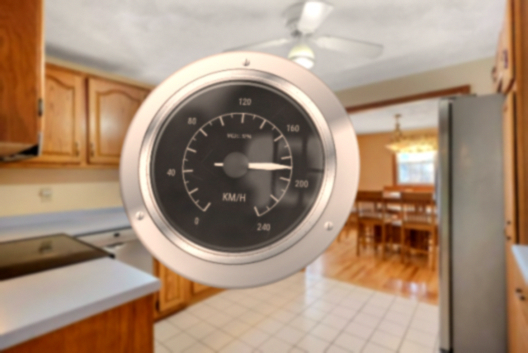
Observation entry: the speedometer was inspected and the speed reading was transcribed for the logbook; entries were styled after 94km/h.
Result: 190km/h
